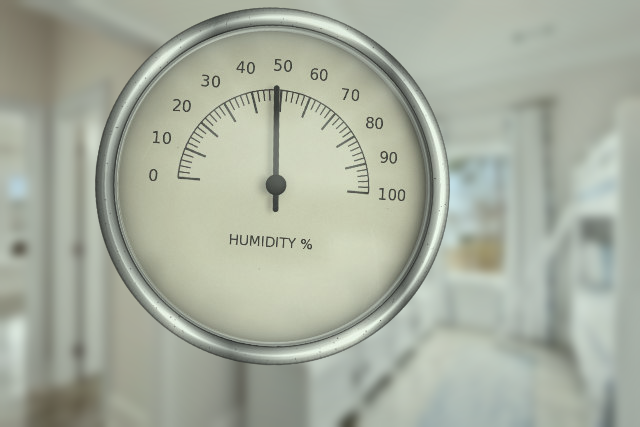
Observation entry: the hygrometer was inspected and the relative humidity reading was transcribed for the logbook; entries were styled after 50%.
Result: 48%
